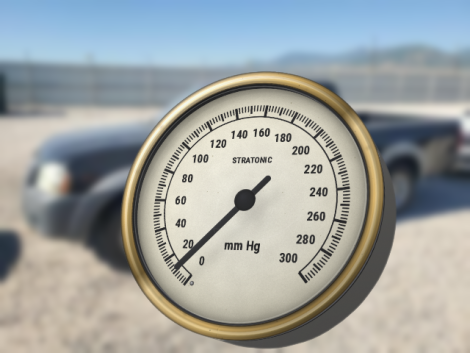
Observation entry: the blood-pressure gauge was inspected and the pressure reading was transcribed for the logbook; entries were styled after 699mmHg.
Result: 10mmHg
